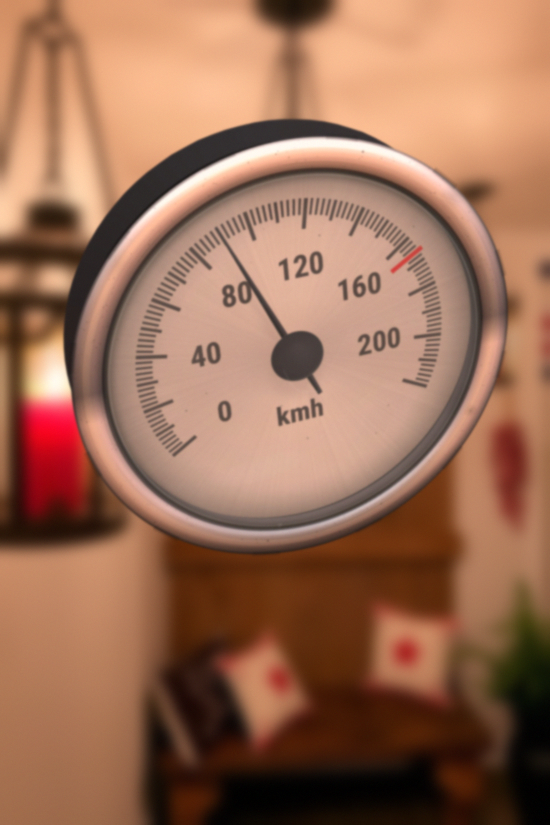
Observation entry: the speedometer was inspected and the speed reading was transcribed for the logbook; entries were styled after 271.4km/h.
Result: 90km/h
